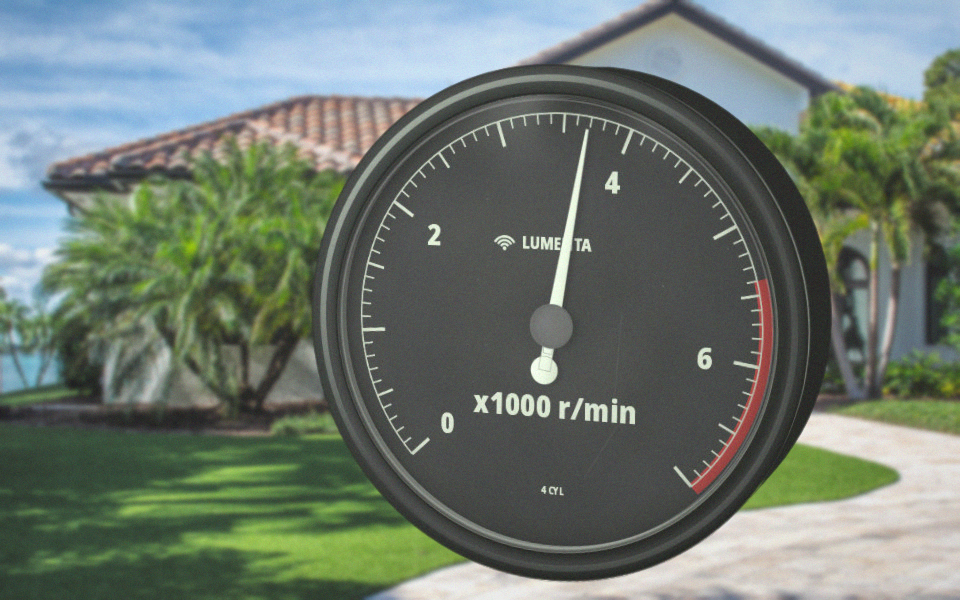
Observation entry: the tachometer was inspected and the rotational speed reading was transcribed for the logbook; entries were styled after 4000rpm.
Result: 3700rpm
